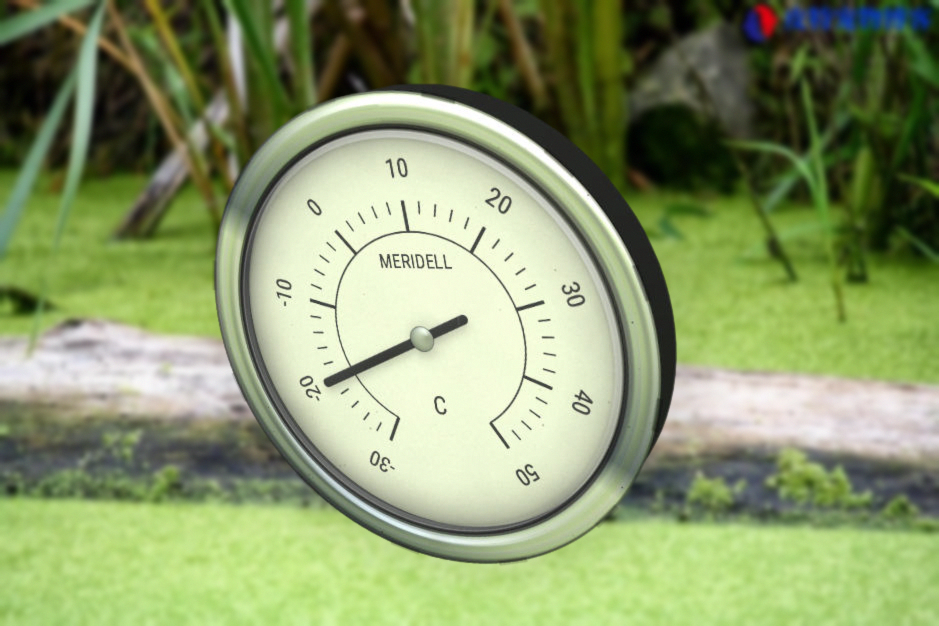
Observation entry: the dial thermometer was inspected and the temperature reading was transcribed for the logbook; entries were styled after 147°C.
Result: -20°C
